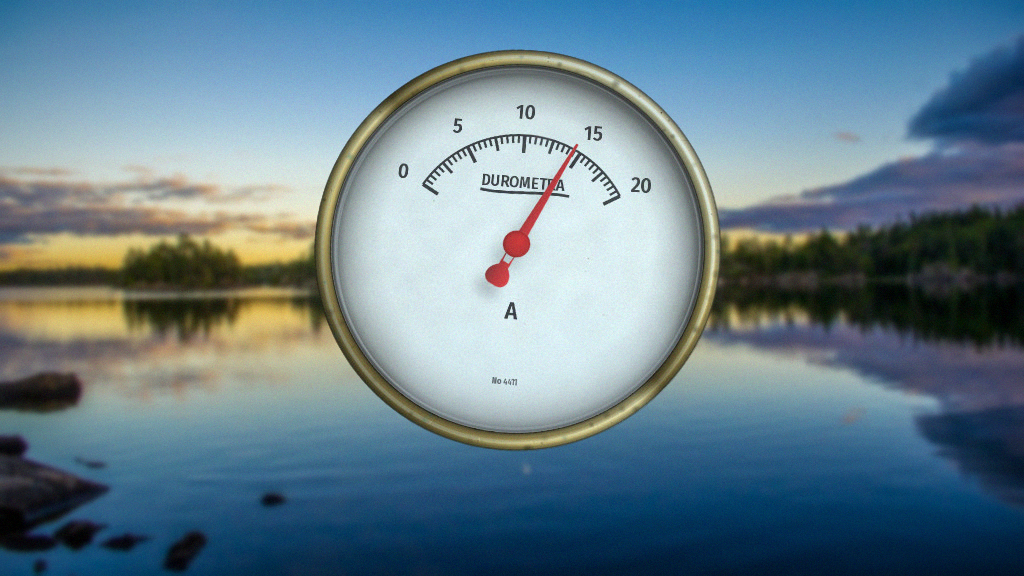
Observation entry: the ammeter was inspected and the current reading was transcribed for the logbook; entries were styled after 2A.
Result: 14.5A
